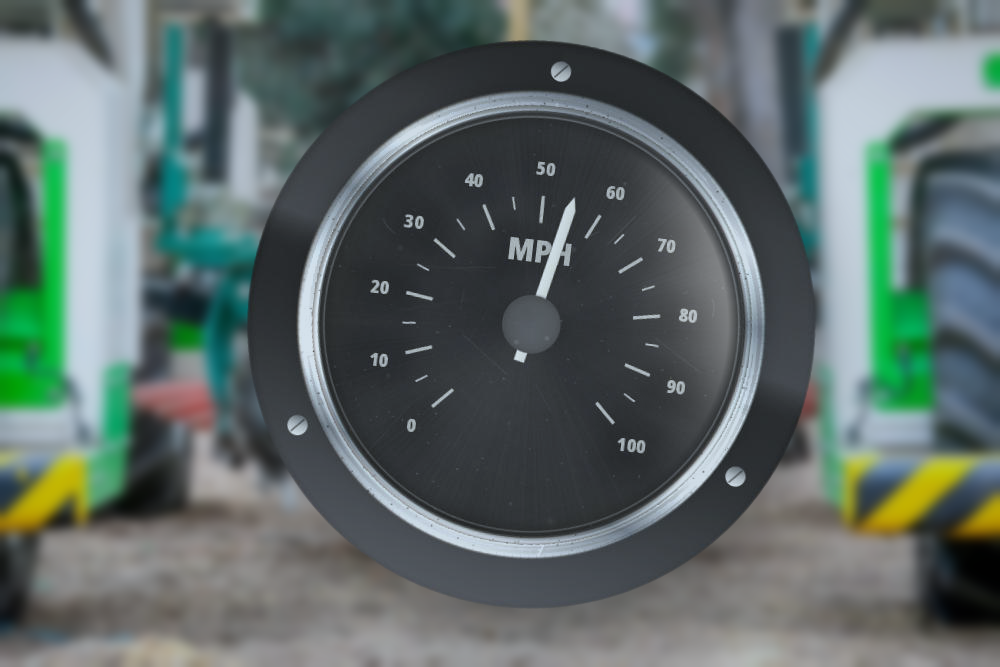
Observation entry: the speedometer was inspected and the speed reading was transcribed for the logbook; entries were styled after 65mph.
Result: 55mph
